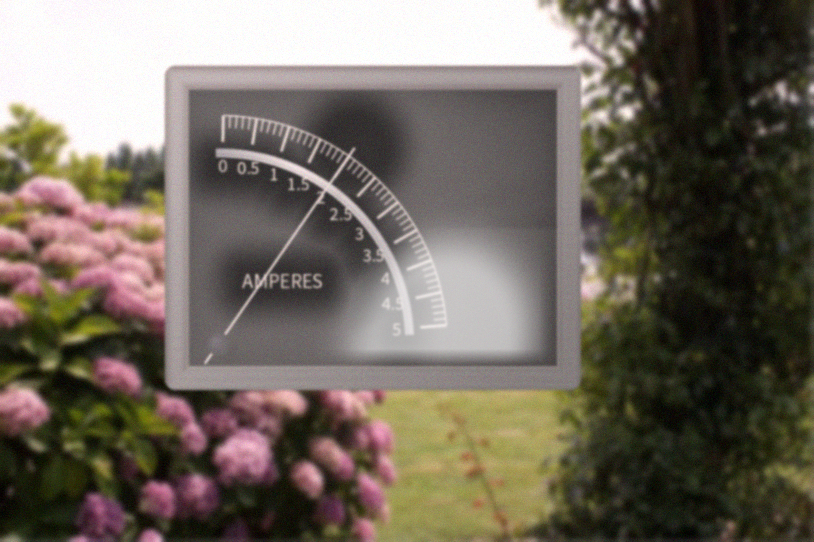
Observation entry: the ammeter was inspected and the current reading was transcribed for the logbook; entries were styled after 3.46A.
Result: 2A
